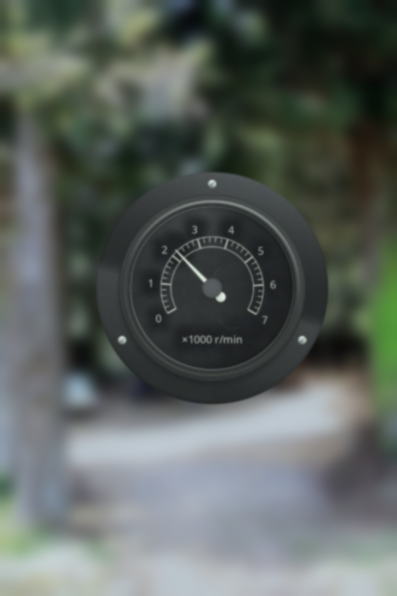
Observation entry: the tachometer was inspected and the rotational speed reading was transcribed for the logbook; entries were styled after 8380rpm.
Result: 2200rpm
